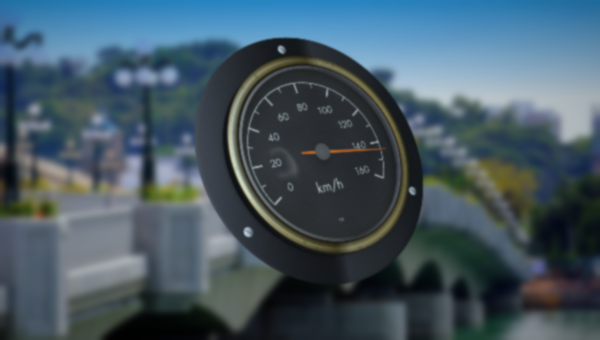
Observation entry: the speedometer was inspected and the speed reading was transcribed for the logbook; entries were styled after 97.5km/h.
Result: 145km/h
